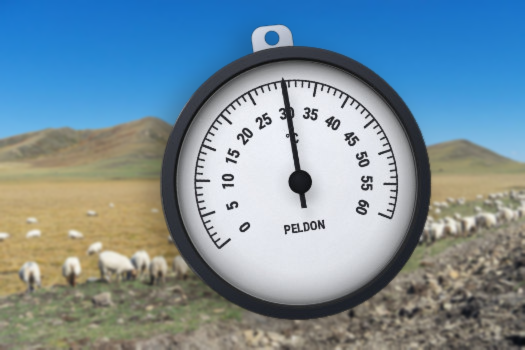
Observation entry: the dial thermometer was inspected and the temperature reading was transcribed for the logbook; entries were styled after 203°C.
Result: 30°C
